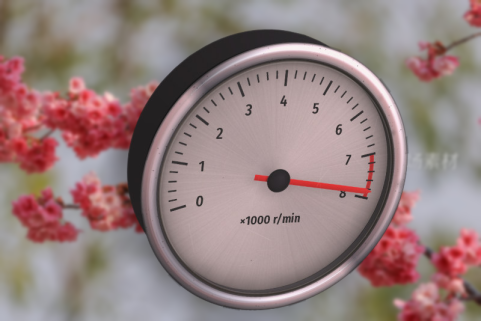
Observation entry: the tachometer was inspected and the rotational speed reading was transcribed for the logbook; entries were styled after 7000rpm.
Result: 7800rpm
